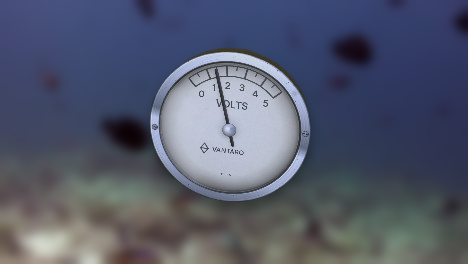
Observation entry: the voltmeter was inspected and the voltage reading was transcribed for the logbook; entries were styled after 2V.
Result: 1.5V
